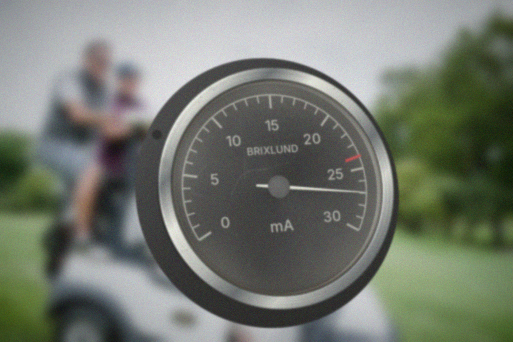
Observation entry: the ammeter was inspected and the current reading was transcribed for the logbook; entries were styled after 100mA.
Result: 27mA
